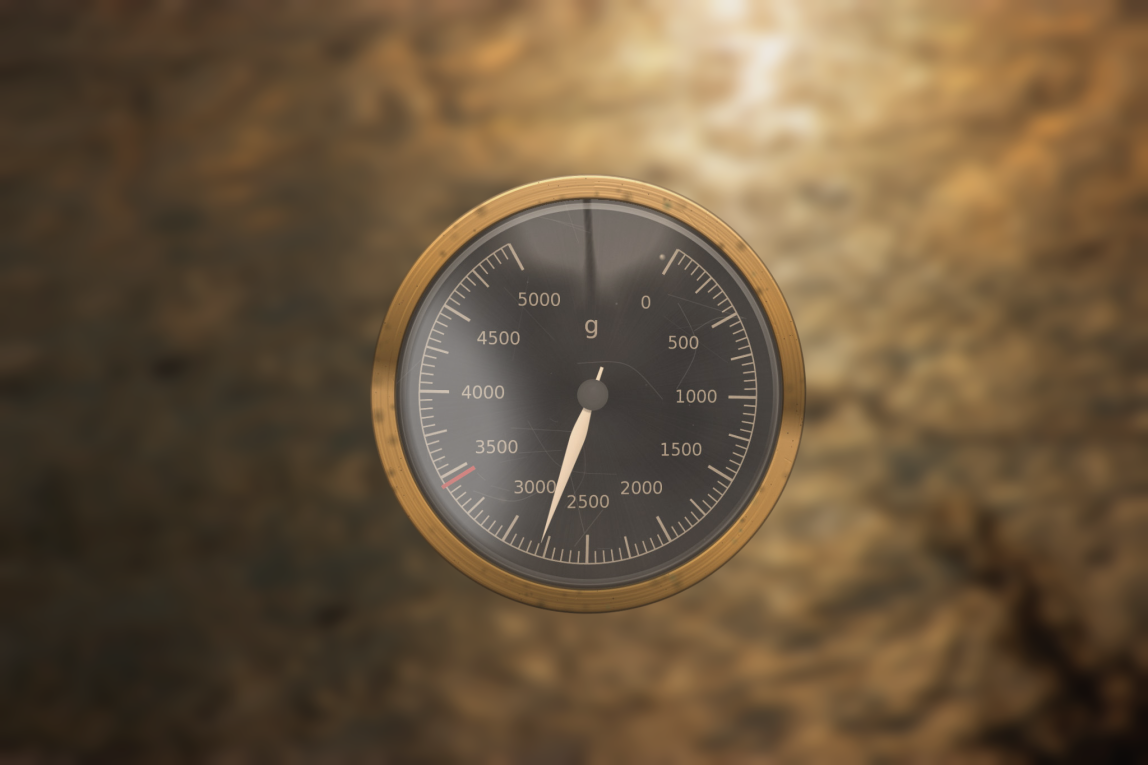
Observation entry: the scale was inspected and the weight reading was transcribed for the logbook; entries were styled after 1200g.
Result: 2800g
